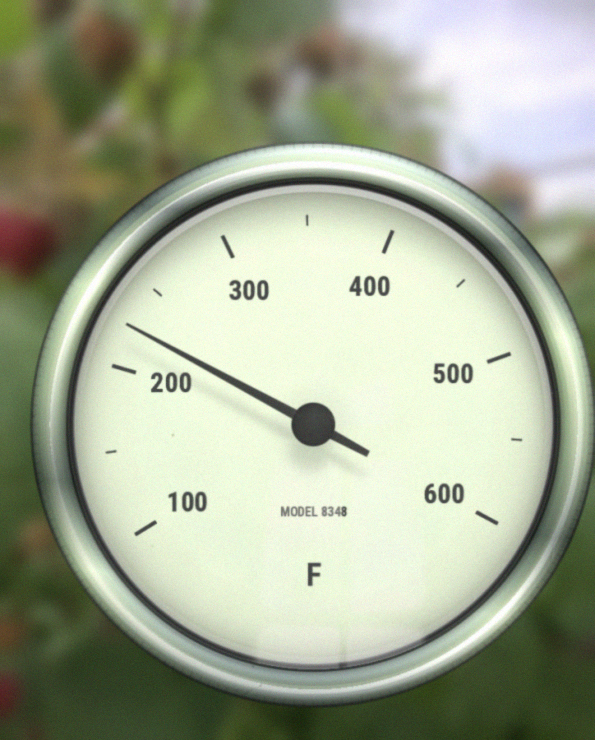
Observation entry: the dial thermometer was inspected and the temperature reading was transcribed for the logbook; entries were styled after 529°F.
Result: 225°F
